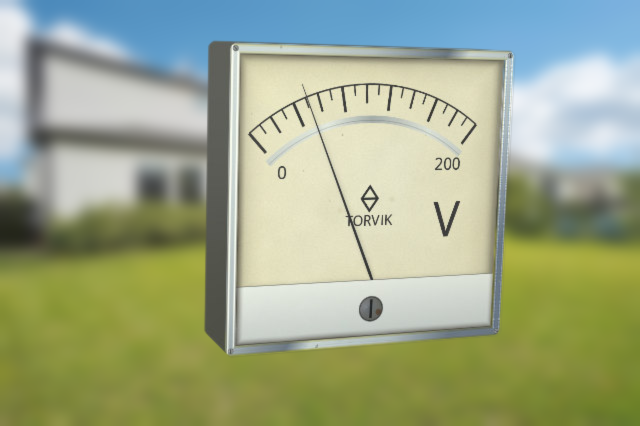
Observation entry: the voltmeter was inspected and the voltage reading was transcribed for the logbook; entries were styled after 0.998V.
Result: 50V
